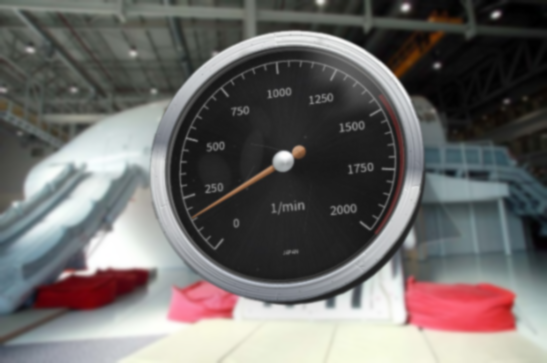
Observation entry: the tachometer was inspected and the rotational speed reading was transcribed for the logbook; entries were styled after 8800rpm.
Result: 150rpm
